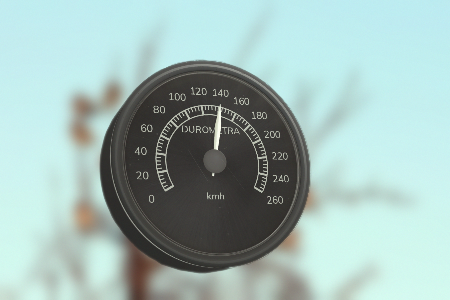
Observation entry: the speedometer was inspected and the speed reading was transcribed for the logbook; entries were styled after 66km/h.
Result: 140km/h
